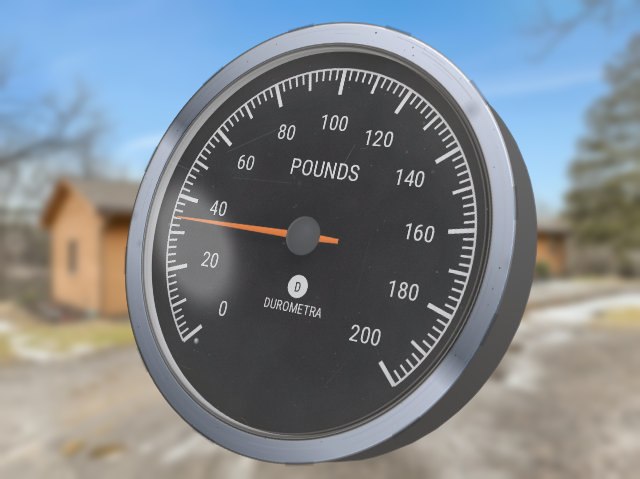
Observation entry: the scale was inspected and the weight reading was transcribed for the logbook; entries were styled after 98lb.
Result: 34lb
